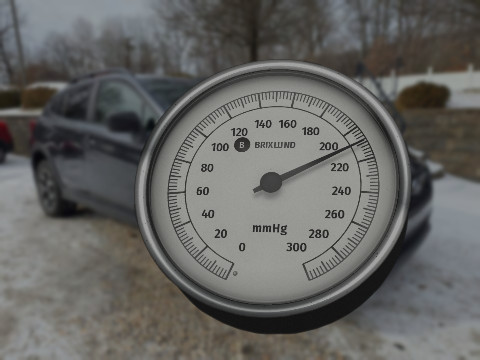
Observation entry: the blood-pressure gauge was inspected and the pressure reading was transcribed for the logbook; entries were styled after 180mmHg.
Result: 210mmHg
